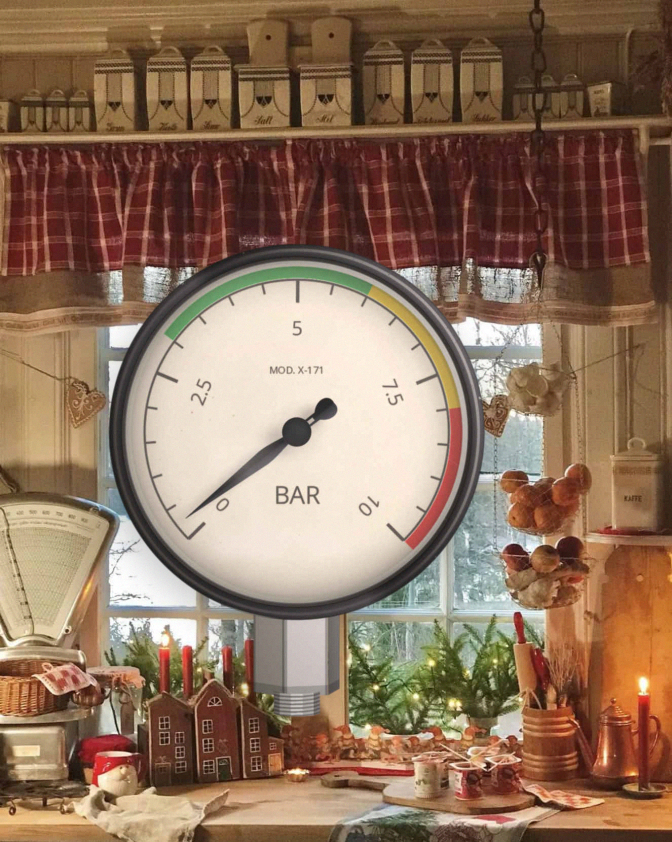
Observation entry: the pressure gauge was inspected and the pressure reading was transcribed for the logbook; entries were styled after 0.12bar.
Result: 0.25bar
